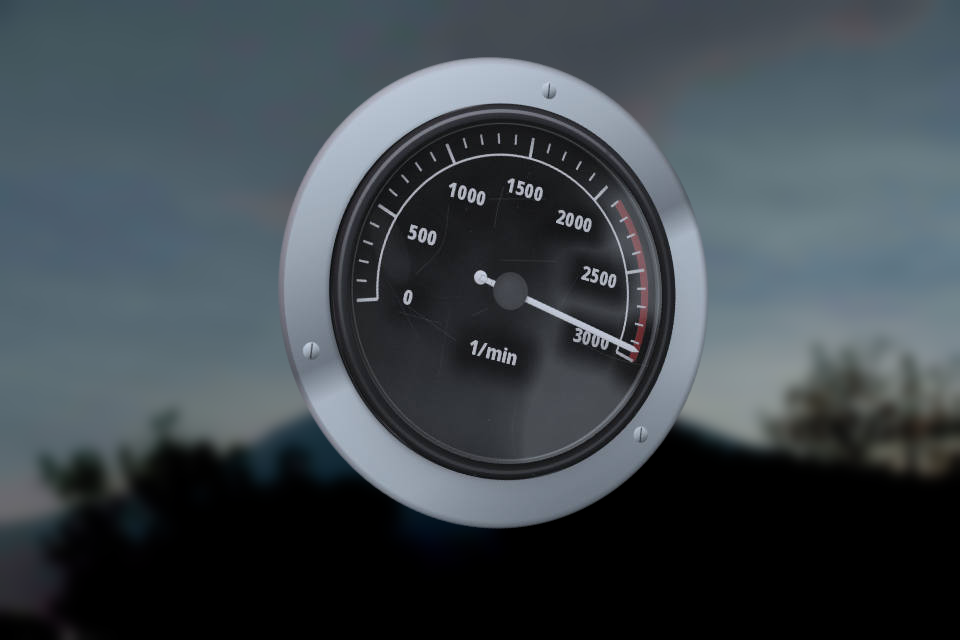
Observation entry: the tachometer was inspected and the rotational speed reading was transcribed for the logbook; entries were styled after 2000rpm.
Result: 2950rpm
